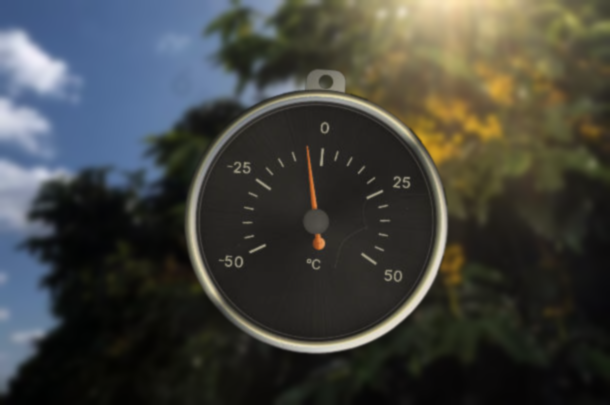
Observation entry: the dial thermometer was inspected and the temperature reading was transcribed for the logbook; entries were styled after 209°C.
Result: -5°C
